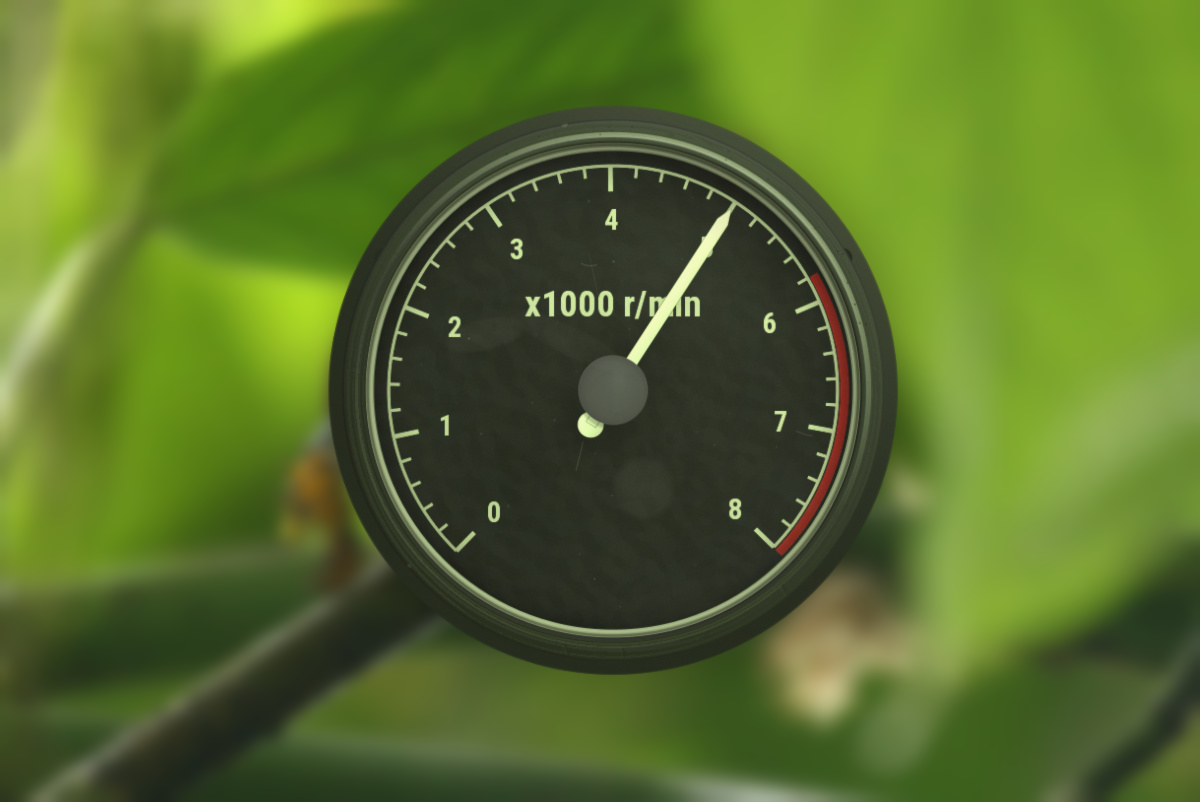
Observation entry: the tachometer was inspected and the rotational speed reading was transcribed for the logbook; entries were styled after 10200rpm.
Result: 5000rpm
